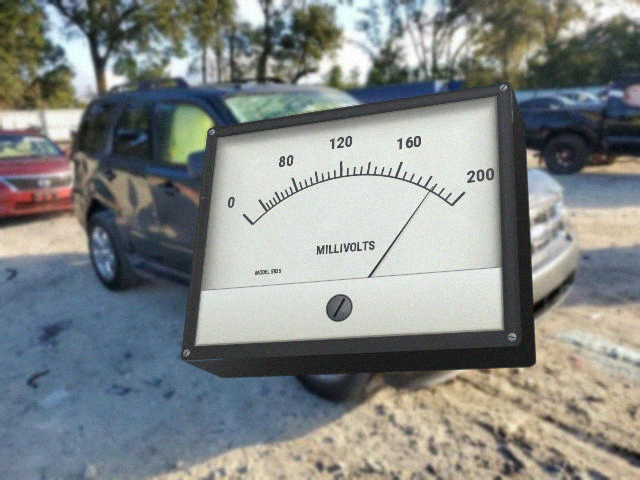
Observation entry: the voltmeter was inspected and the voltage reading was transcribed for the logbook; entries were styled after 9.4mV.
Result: 185mV
